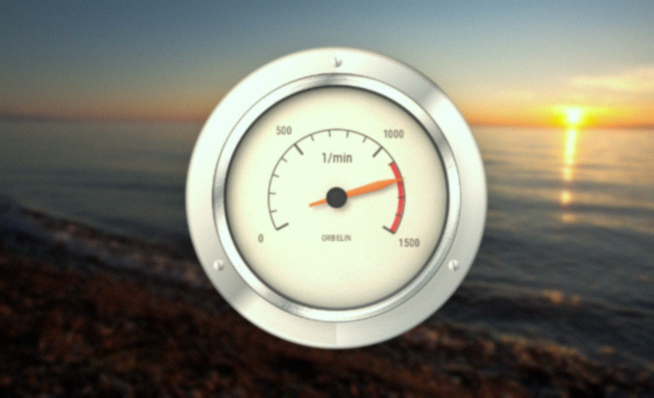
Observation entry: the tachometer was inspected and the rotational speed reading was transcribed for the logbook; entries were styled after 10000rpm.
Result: 1200rpm
